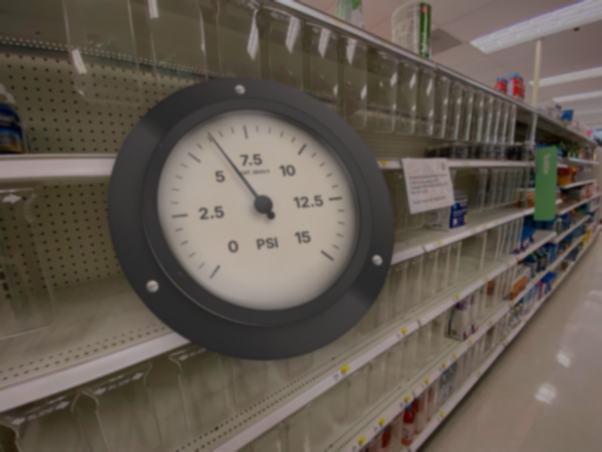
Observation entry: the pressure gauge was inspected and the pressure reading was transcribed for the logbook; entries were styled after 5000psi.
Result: 6psi
